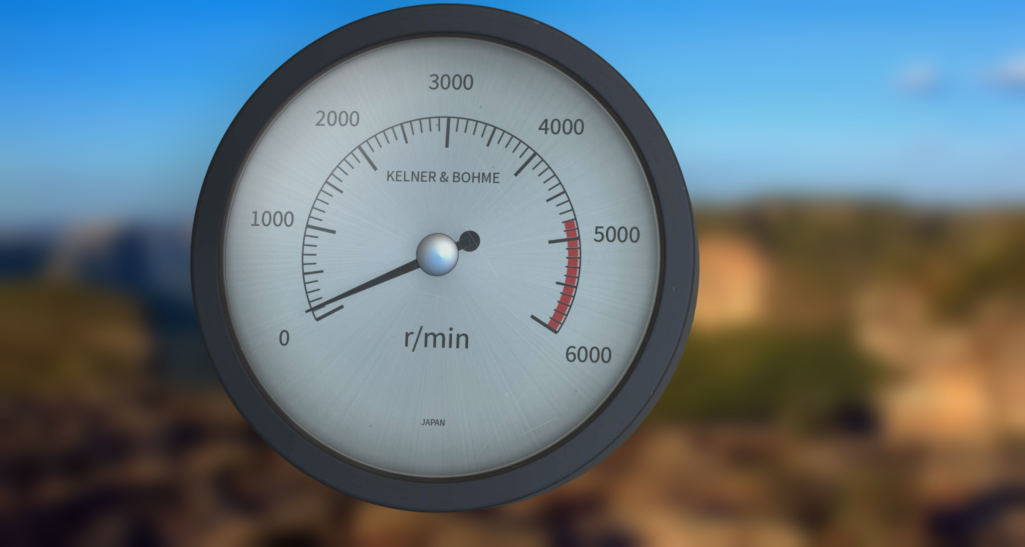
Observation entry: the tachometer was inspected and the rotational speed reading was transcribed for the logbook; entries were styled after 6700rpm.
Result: 100rpm
